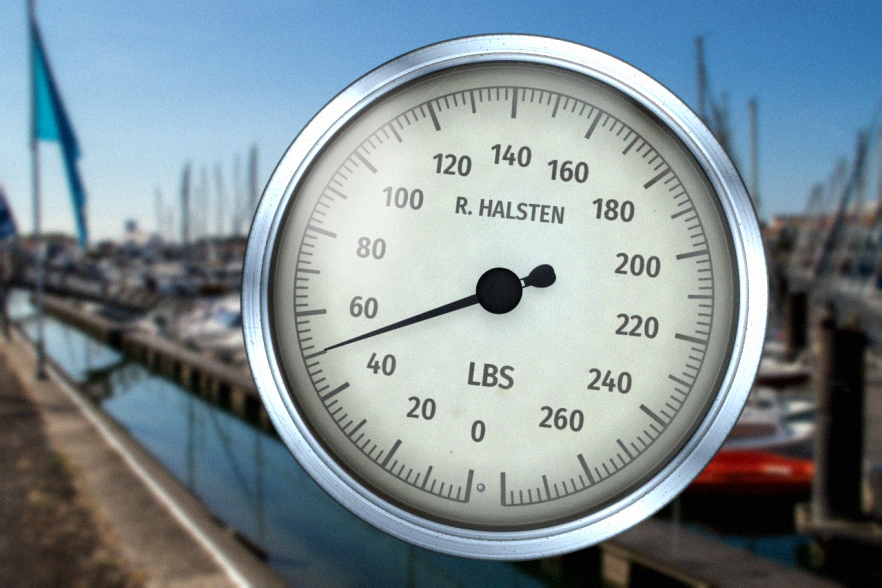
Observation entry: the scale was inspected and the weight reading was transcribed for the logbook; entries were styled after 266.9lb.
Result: 50lb
